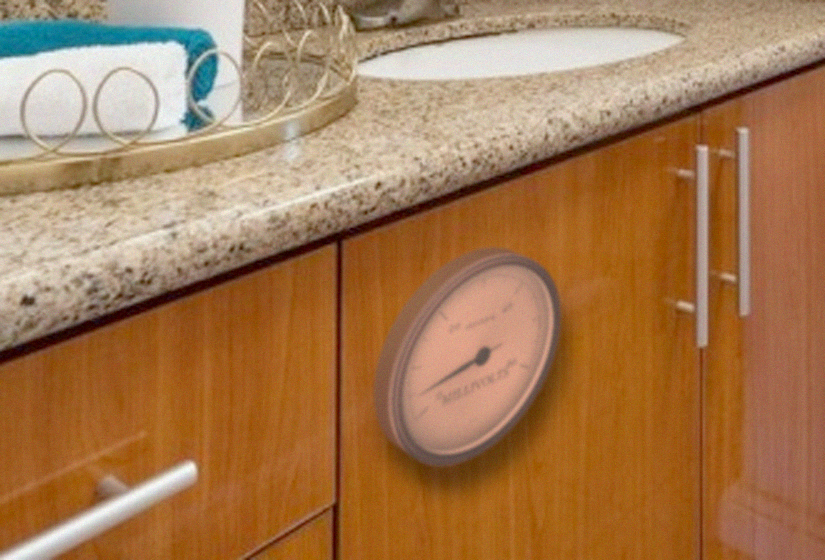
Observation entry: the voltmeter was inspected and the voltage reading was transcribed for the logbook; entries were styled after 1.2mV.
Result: 5mV
